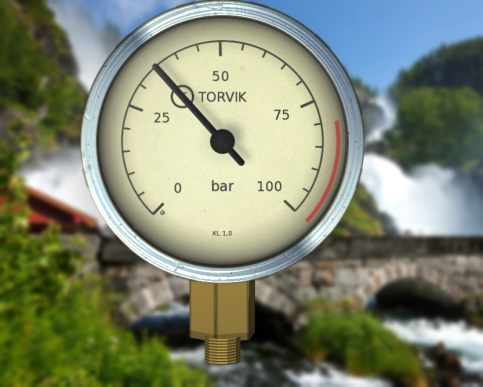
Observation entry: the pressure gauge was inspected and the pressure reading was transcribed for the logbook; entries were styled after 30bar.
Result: 35bar
